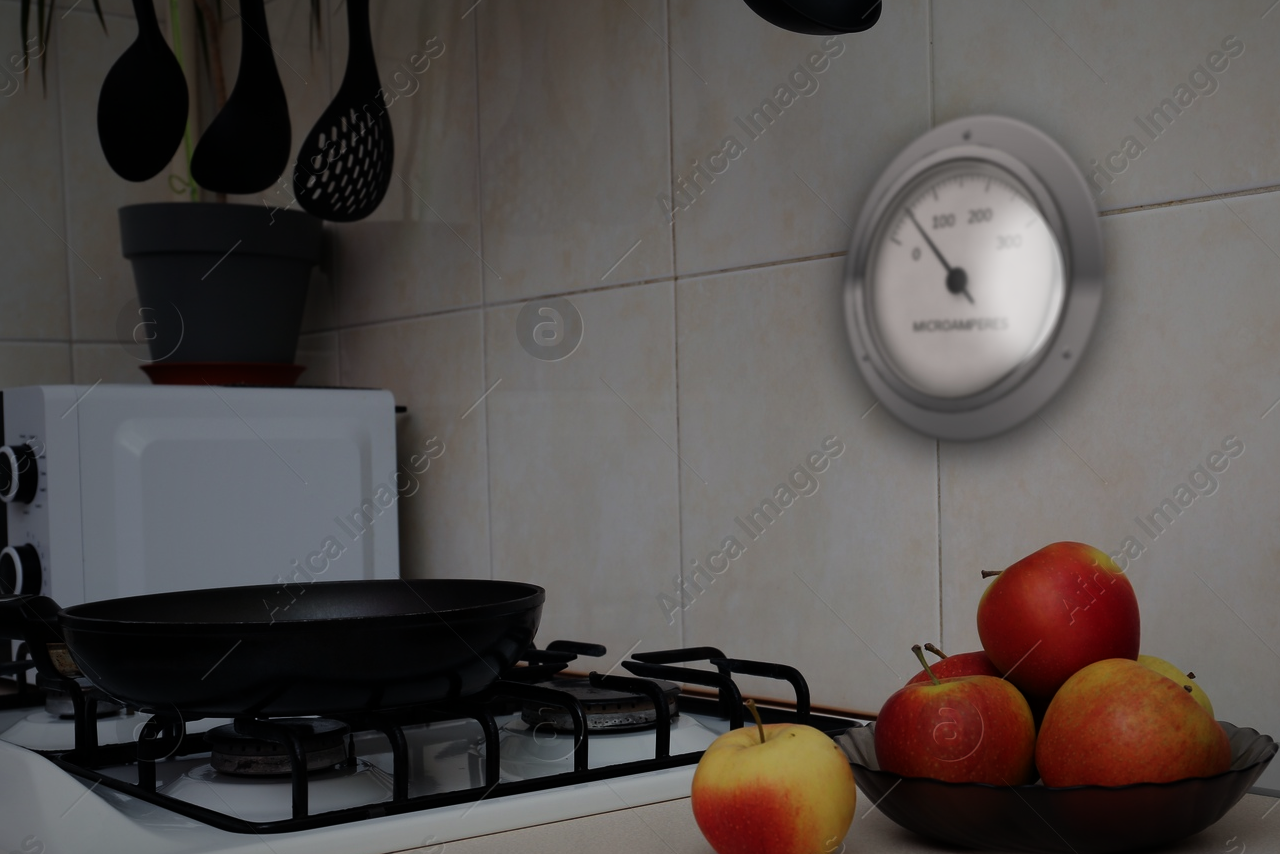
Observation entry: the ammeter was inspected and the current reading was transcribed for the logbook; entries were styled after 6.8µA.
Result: 50µA
